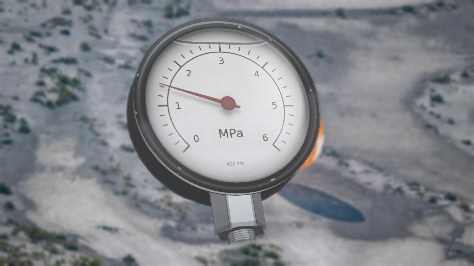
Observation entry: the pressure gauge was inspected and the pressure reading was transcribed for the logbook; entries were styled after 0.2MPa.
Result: 1.4MPa
